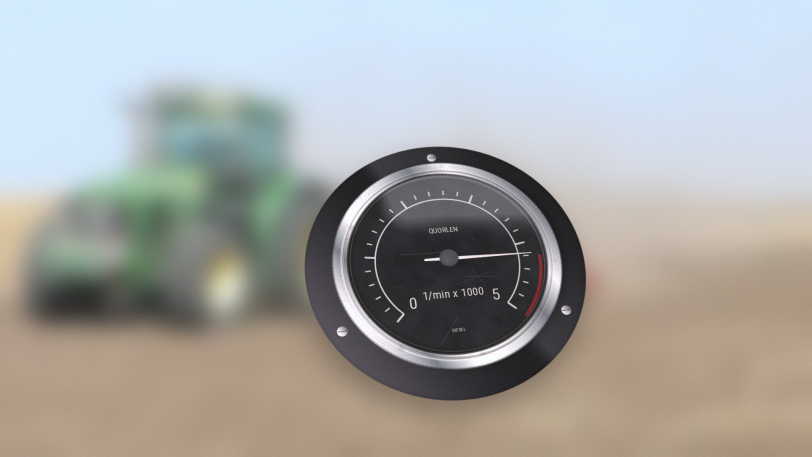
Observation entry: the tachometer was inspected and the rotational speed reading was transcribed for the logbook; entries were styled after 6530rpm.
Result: 4200rpm
